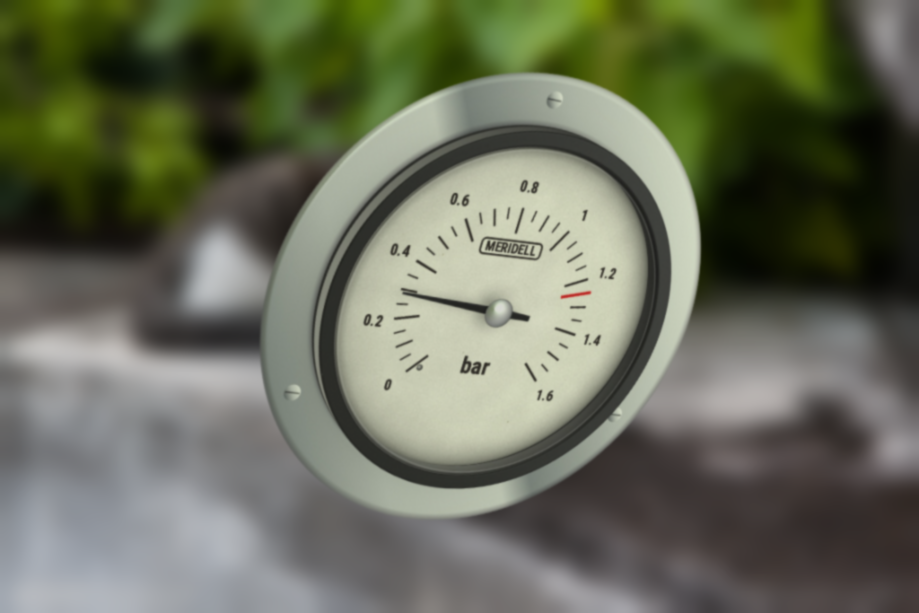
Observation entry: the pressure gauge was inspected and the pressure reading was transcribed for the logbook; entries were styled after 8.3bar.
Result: 0.3bar
